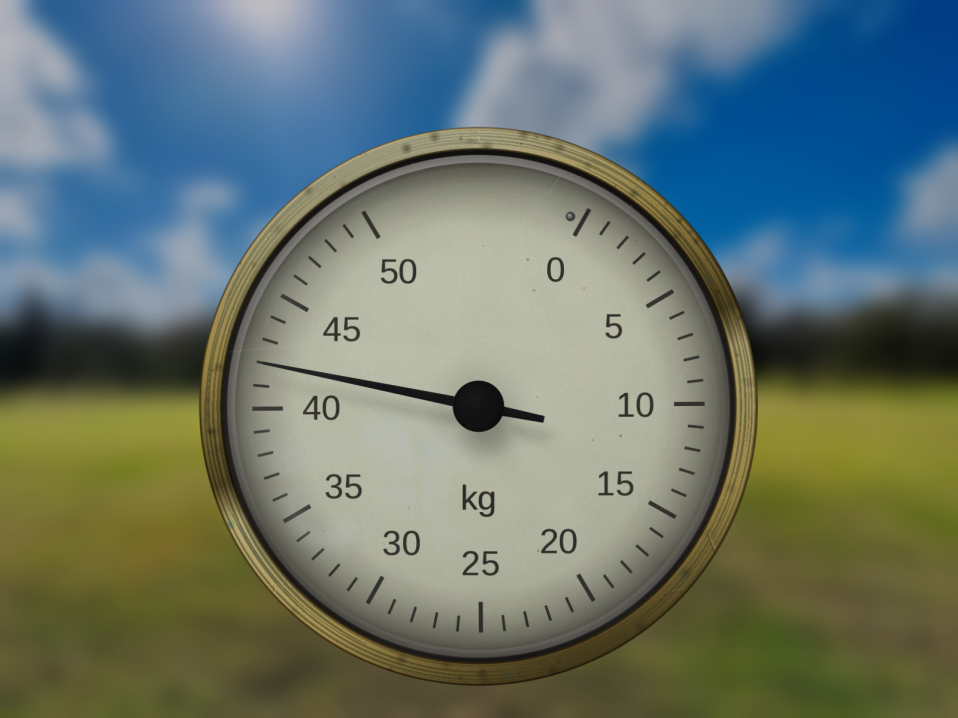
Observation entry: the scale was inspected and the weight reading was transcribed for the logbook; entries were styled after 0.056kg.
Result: 42kg
